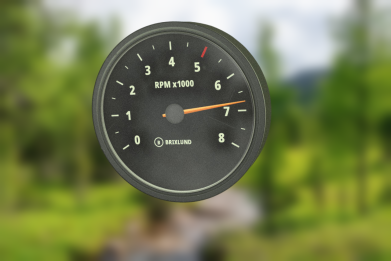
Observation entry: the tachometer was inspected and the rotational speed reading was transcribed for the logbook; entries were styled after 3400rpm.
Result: 6750rpm
